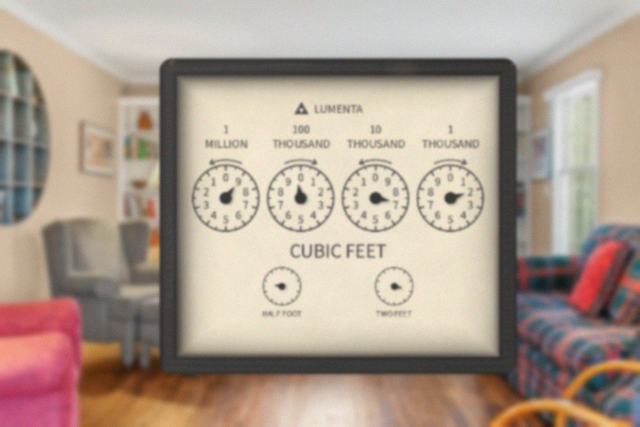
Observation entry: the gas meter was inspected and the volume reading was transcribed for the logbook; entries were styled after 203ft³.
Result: 897200ft³
